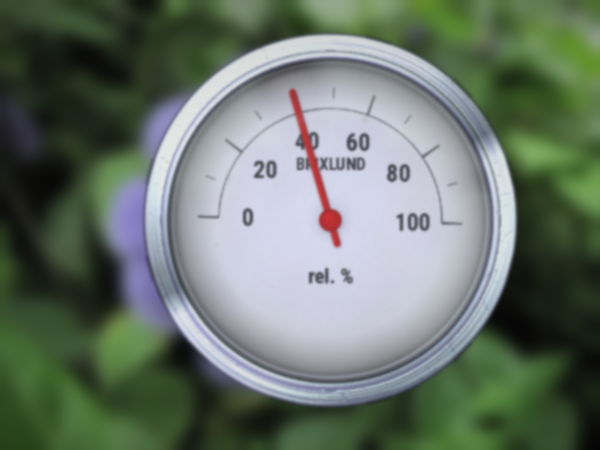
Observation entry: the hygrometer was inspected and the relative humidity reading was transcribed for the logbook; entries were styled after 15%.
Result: 40%
